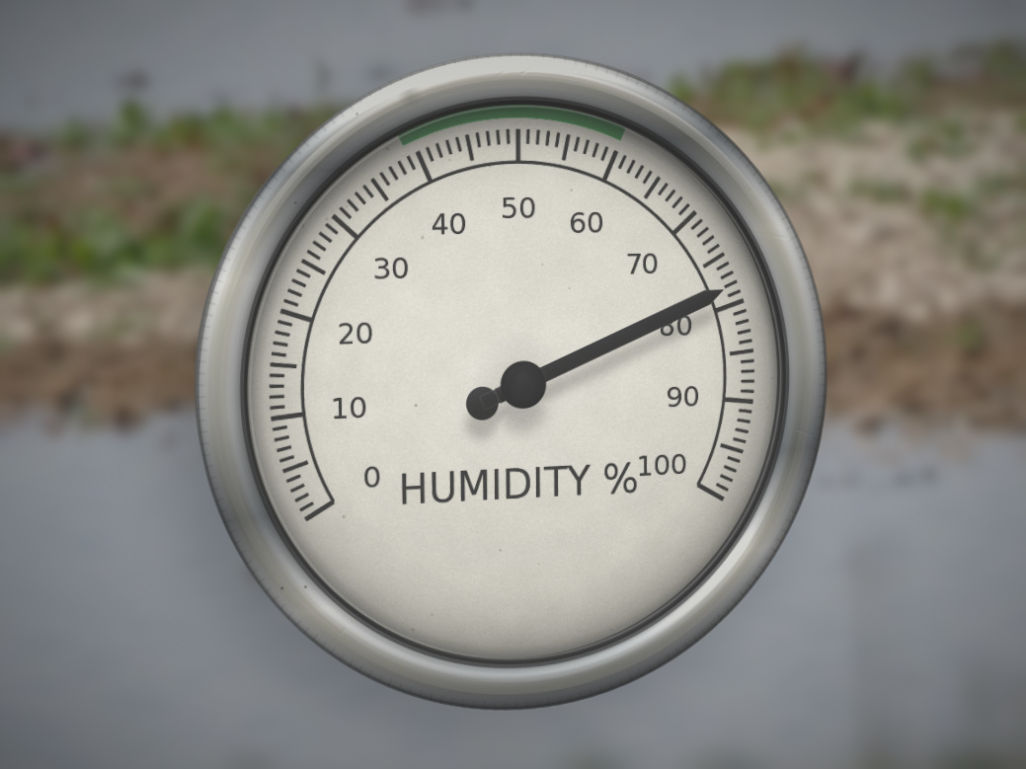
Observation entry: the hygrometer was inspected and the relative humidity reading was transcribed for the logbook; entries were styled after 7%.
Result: 78%
